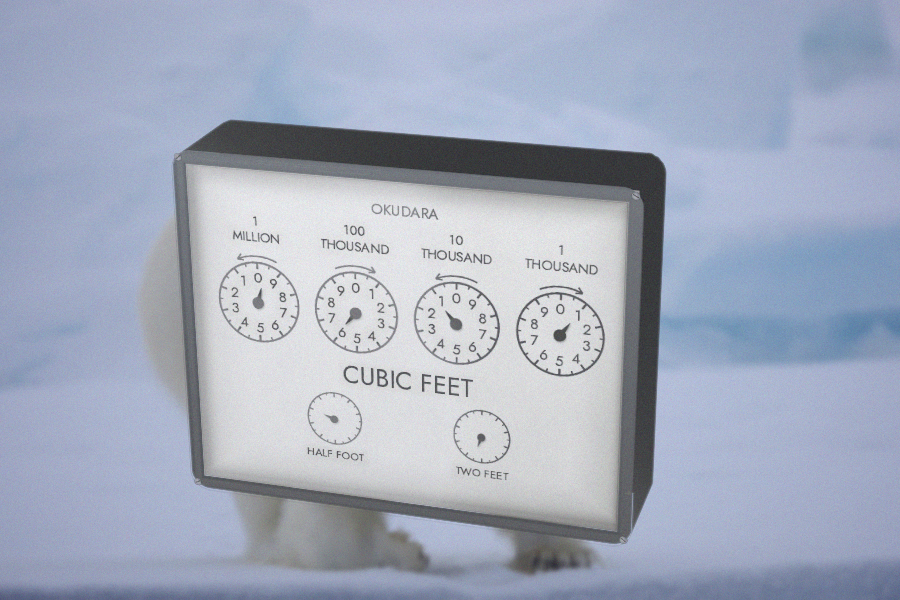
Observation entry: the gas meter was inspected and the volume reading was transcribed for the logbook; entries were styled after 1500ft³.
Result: 961100ft³
